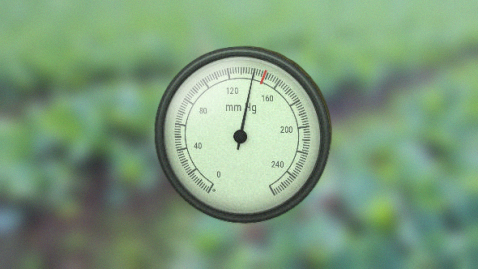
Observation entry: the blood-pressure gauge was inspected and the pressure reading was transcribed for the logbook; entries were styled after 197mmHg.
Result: 140mmHg
